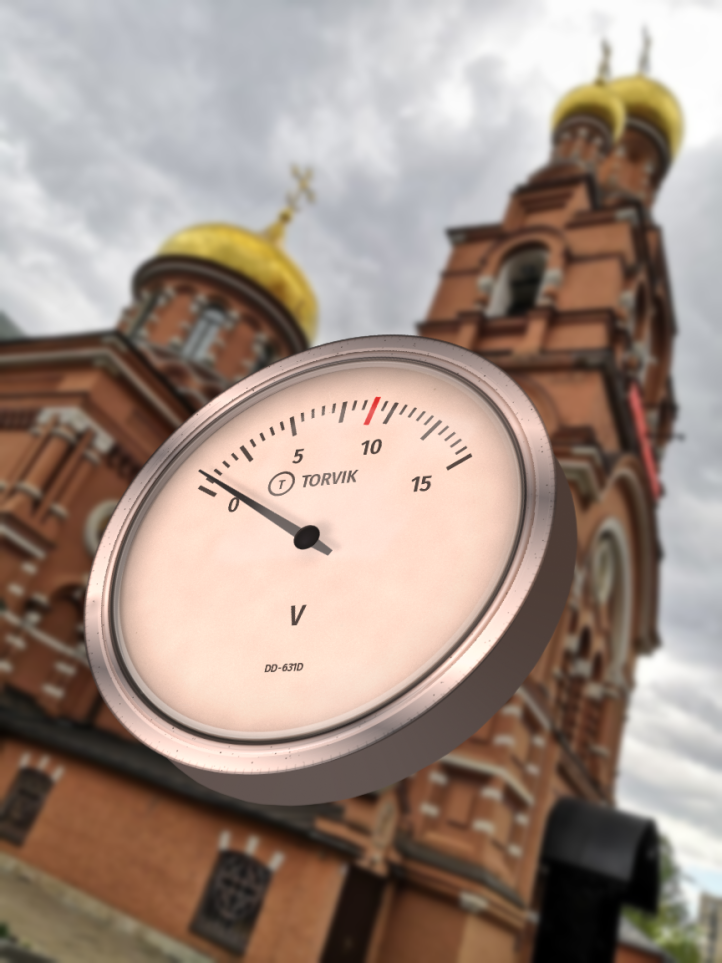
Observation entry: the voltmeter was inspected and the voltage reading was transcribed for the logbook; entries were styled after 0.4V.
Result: 0.5V
